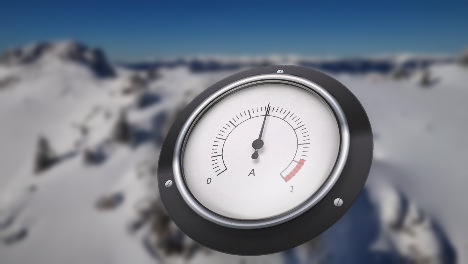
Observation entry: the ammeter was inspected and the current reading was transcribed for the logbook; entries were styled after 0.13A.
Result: 0.5A
